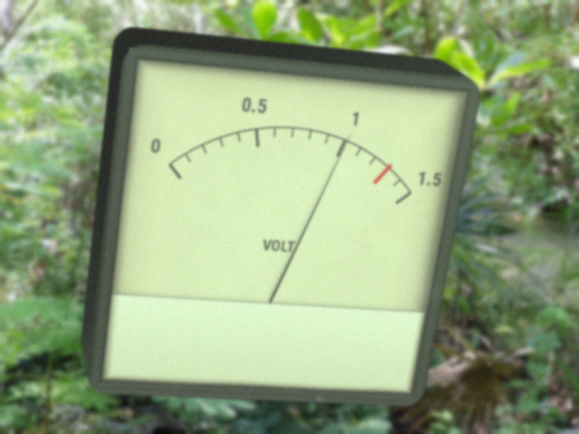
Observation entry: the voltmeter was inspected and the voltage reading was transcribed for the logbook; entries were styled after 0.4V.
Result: 1V
